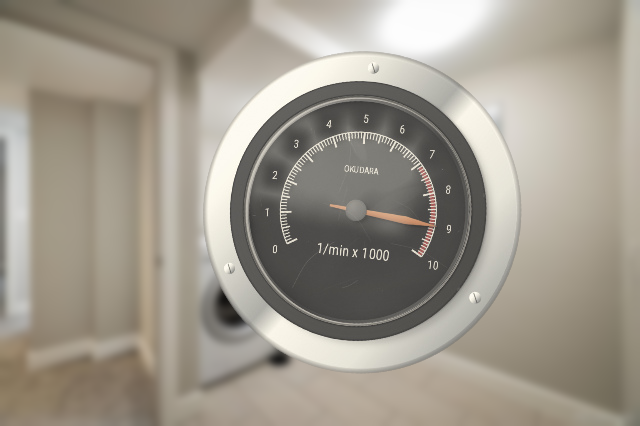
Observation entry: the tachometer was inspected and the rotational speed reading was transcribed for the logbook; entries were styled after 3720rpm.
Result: 9000rpm
